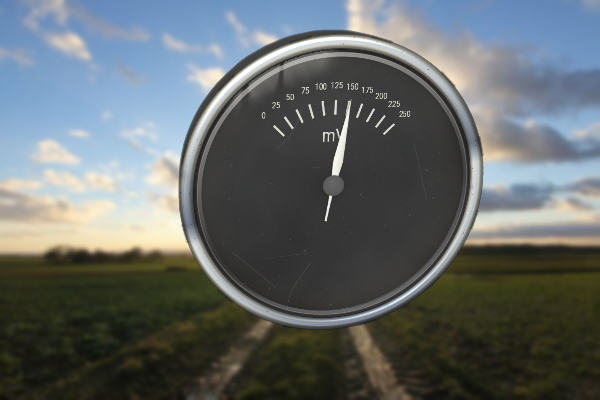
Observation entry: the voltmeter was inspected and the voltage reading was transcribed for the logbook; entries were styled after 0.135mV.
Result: 150mV
